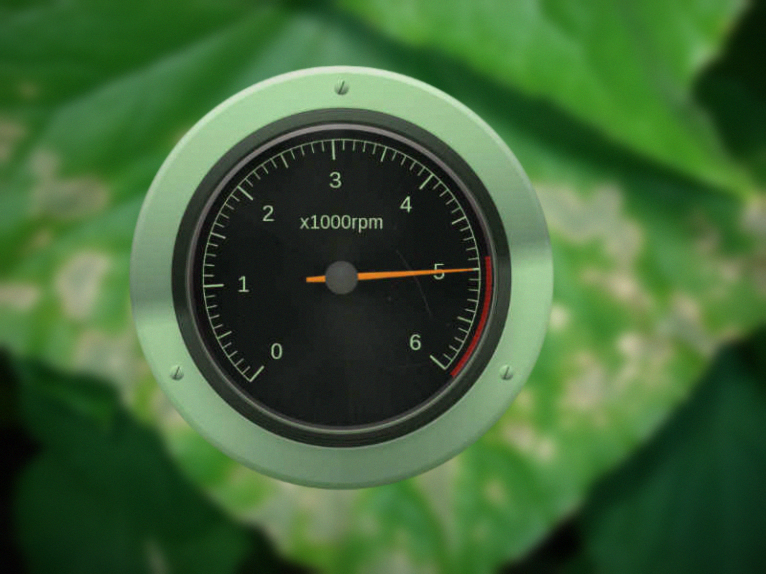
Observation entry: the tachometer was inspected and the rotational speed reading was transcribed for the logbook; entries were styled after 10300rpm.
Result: 5000rpm
